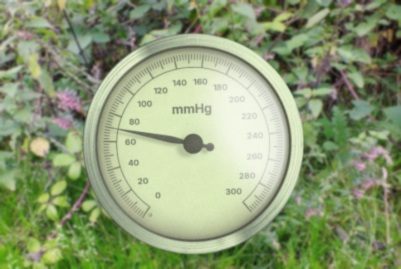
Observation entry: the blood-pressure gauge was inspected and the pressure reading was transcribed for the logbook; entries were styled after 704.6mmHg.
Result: 70mmHg
